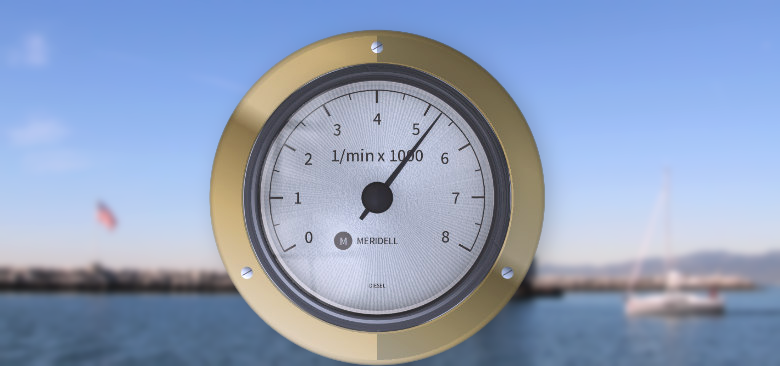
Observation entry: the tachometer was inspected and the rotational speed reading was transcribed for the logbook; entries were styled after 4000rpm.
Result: 5250rpm
